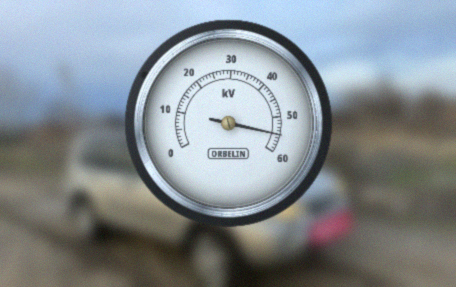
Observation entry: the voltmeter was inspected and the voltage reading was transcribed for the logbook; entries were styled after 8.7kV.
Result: 55kV
